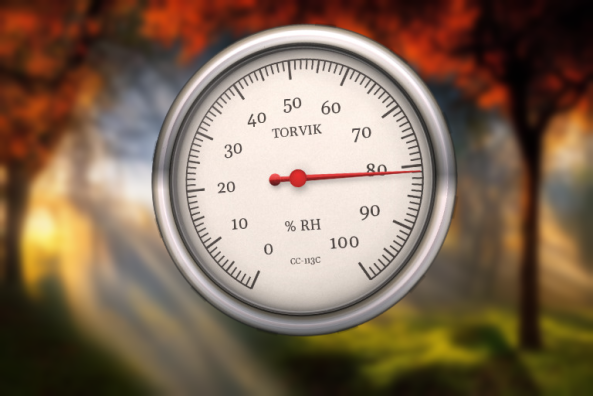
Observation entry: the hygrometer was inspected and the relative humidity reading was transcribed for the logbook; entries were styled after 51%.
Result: 81%
